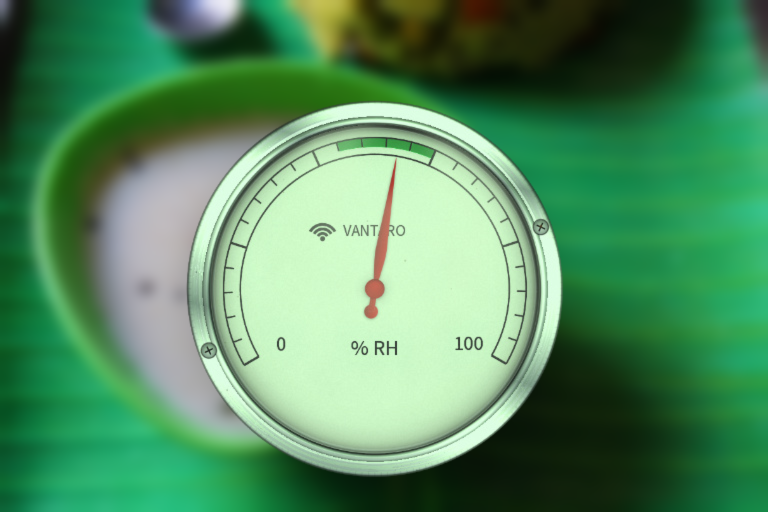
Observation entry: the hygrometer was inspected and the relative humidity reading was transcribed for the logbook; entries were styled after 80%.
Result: 54%
